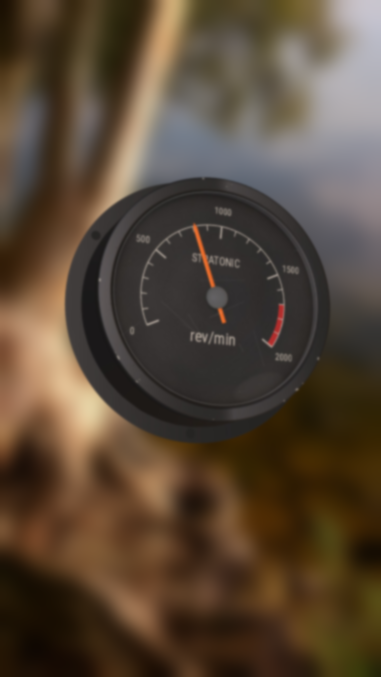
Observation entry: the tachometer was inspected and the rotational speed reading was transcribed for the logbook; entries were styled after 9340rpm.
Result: 800rpm
